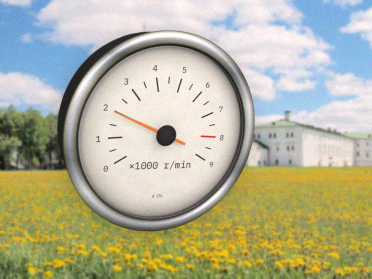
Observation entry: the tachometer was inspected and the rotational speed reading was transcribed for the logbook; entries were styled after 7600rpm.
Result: 2000rpm
